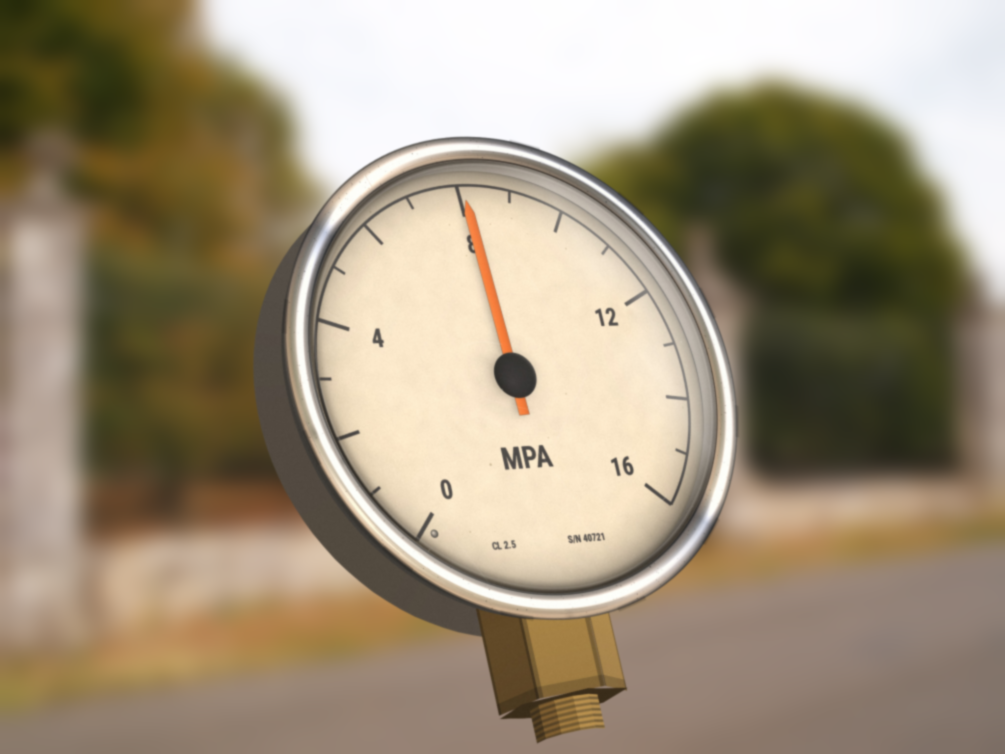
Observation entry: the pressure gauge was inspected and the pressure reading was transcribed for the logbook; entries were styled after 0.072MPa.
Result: 8MPa
